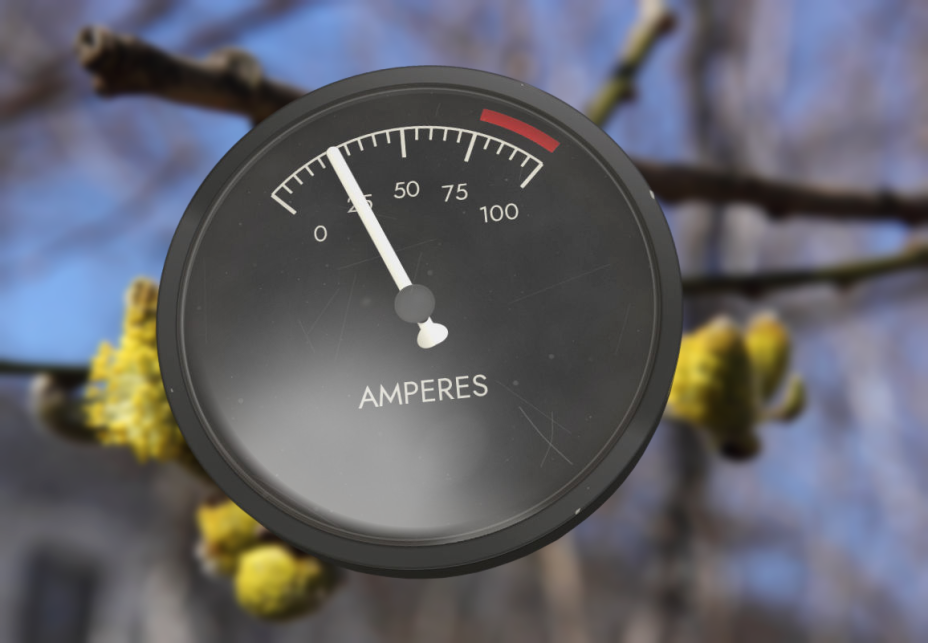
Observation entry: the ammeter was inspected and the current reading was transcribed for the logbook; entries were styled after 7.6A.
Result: 25A
